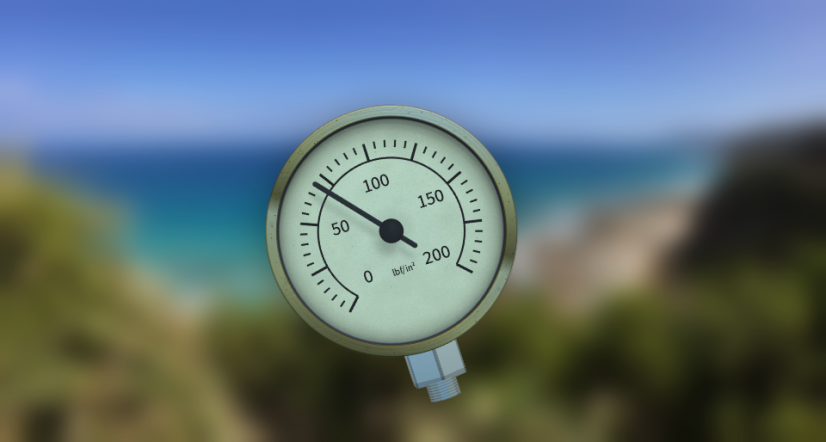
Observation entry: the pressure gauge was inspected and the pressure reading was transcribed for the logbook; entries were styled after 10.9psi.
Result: 70psi
